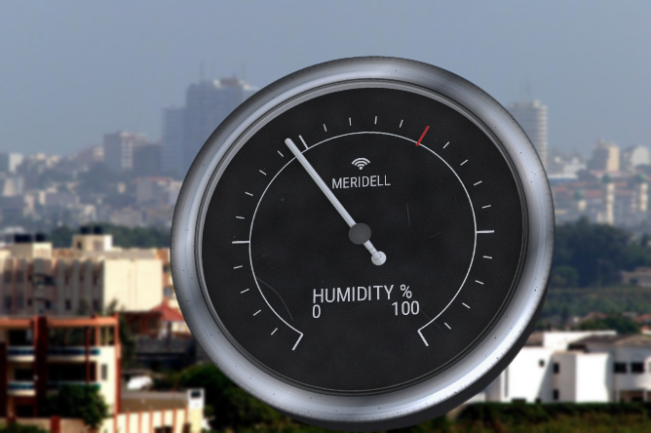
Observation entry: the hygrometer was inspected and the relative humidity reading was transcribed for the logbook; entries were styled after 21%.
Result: 38%
